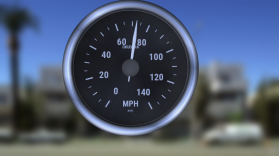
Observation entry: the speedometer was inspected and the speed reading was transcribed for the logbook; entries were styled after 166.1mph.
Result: 72.5mph
